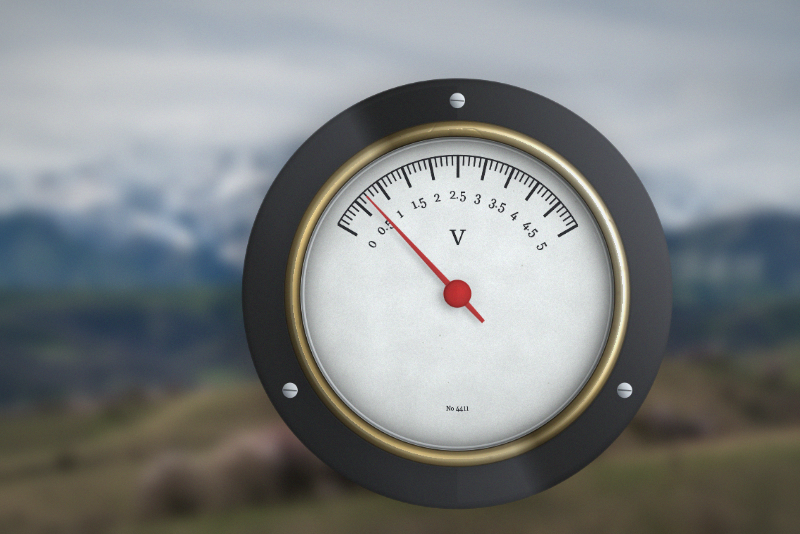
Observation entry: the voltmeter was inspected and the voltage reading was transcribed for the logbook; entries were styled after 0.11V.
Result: 0.7V
